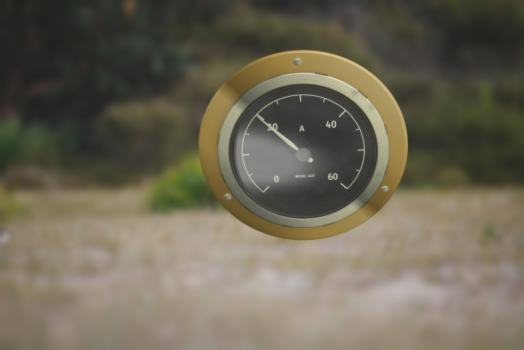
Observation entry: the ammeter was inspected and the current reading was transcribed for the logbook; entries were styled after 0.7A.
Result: 20A
